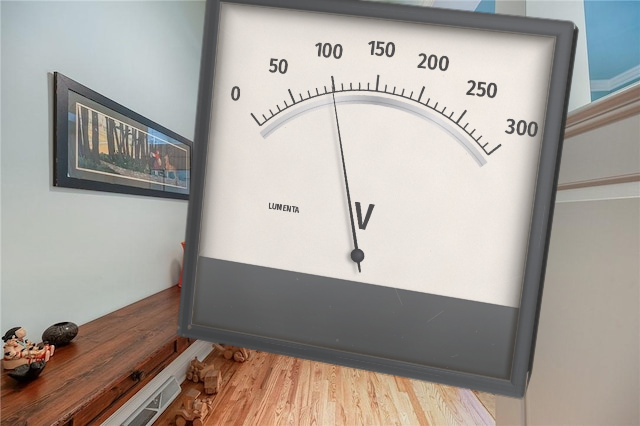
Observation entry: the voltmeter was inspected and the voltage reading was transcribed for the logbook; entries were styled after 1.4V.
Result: 100V
